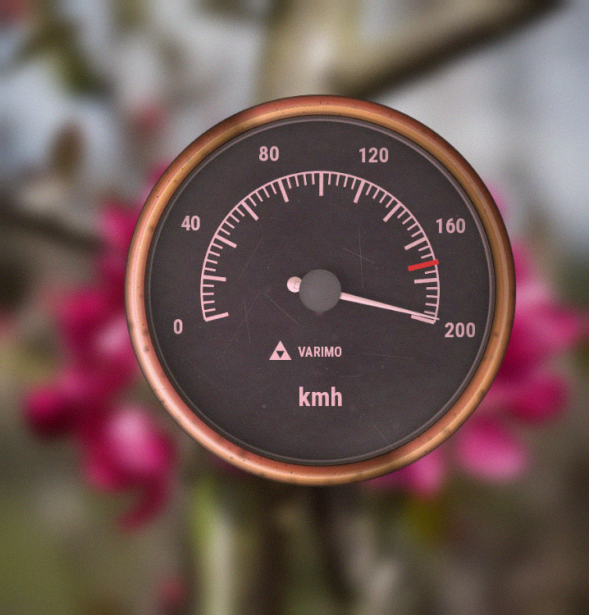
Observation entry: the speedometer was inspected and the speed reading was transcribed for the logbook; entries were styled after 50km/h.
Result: 198km/h
